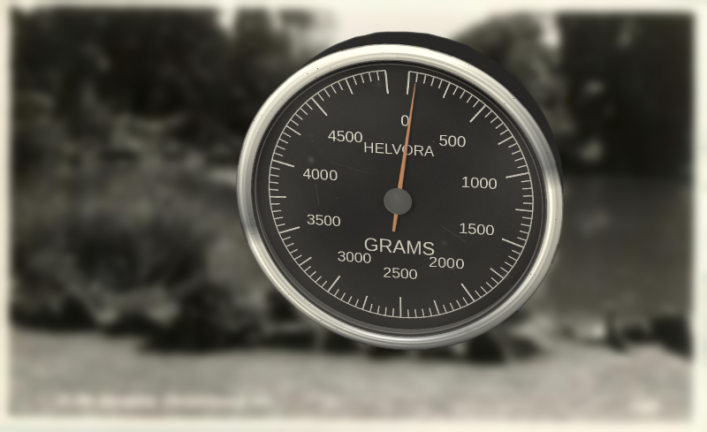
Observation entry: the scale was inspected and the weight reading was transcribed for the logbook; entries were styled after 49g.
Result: 50g
